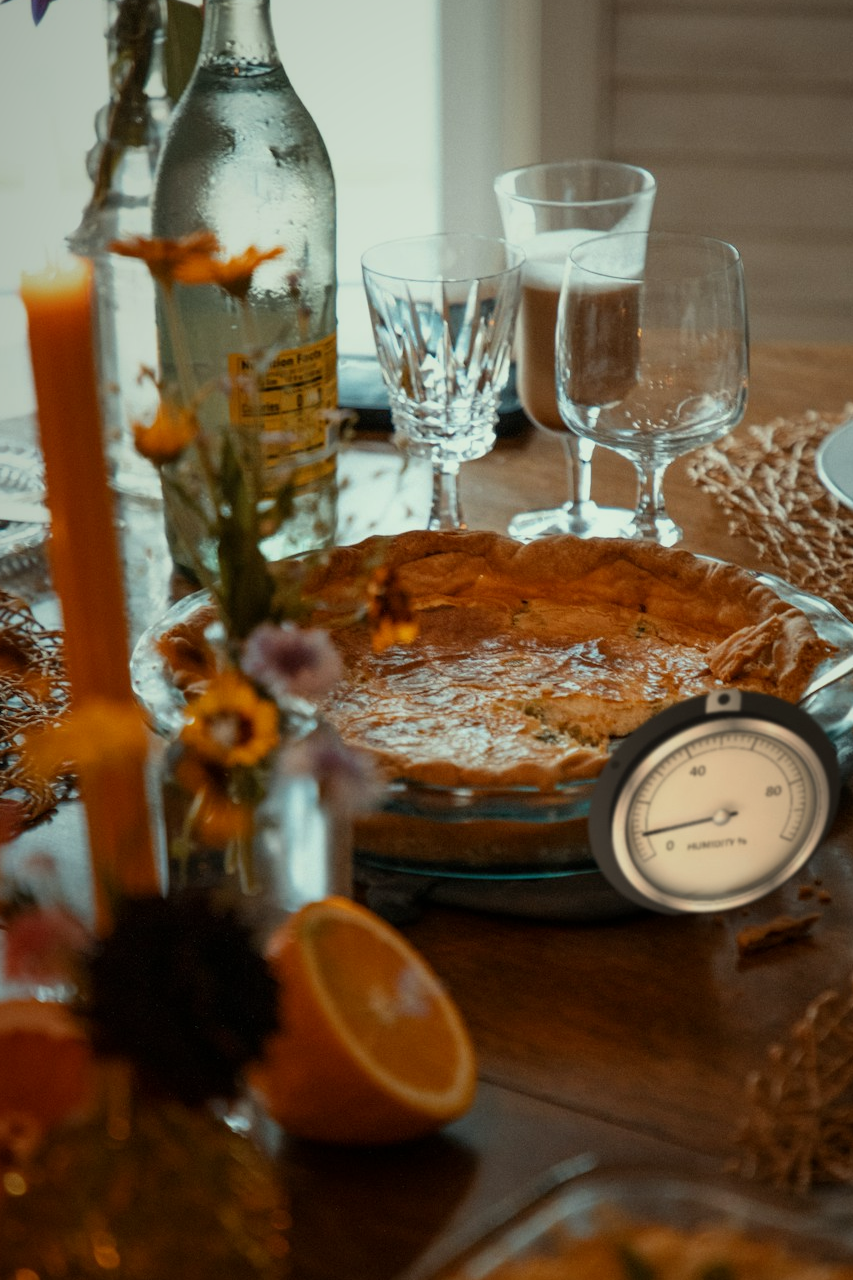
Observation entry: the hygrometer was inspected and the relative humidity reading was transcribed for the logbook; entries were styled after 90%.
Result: 10%
